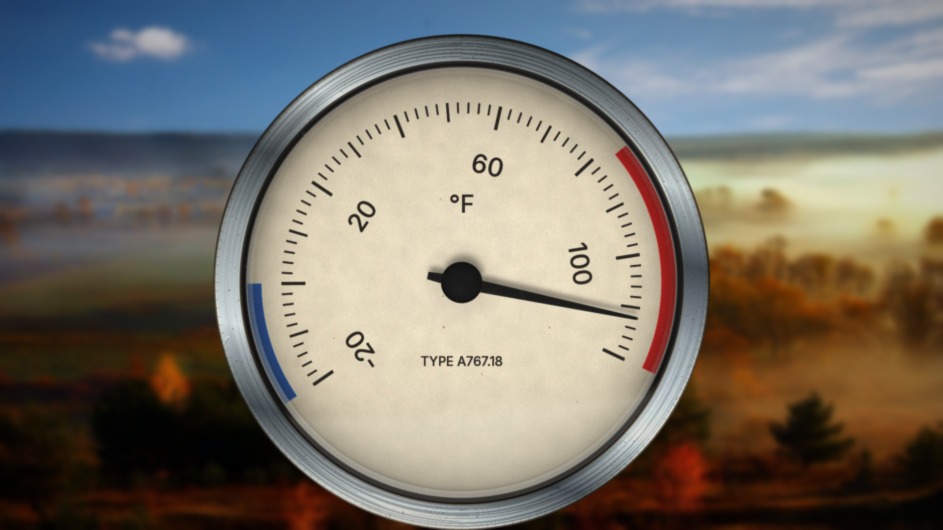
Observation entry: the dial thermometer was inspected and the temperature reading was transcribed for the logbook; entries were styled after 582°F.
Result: 112°F
